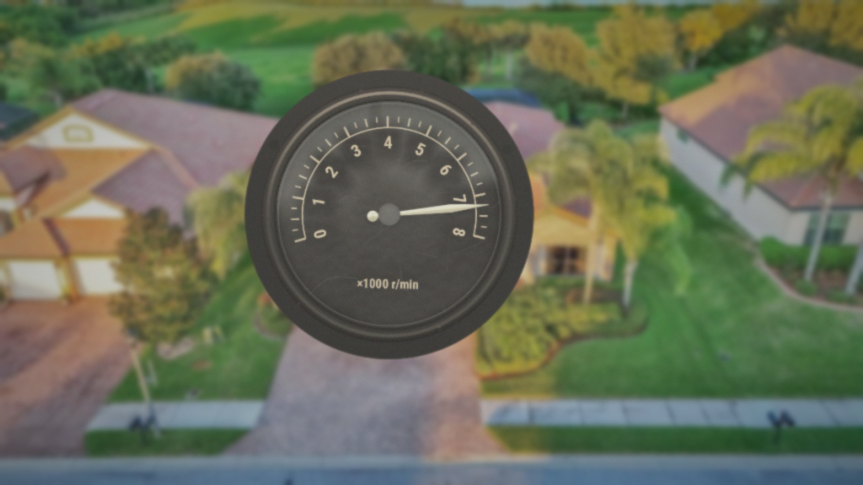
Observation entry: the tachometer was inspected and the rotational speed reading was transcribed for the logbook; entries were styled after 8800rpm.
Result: 7250rpm
